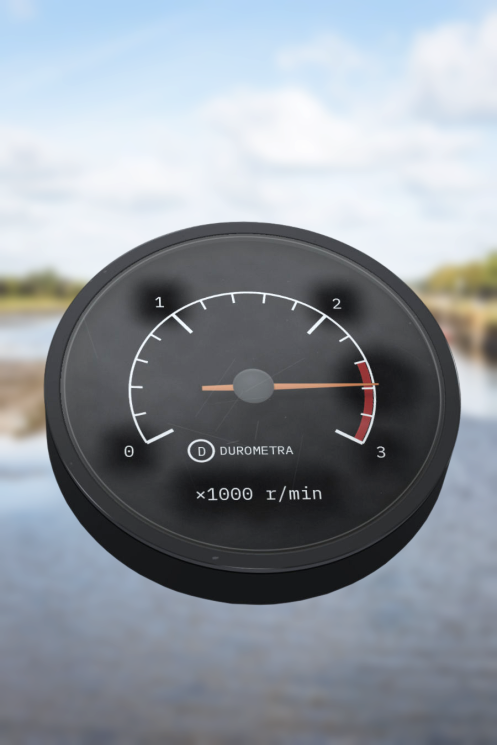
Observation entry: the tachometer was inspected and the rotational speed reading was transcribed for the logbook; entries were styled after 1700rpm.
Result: 2600rpm
